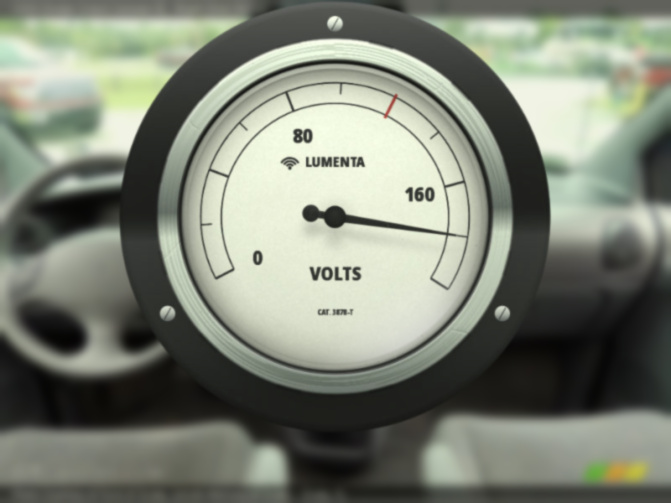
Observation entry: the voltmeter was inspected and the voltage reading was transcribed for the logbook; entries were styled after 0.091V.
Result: 180V
